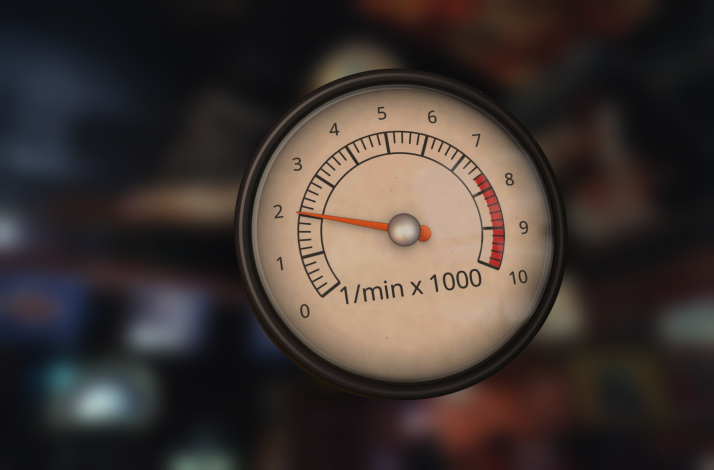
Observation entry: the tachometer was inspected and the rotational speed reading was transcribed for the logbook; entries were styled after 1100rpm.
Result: 2000rpm
